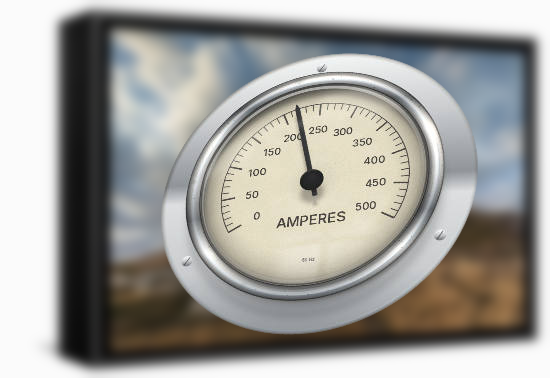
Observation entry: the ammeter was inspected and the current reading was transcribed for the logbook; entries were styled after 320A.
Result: 220A
